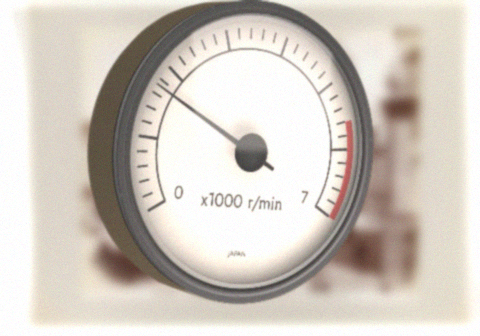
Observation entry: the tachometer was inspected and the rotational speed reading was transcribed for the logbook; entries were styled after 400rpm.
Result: 1700rpm
